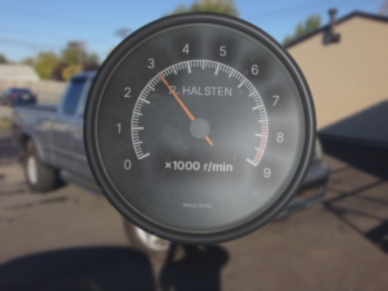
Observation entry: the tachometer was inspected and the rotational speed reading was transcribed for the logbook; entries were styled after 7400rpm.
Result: 3000rpm
